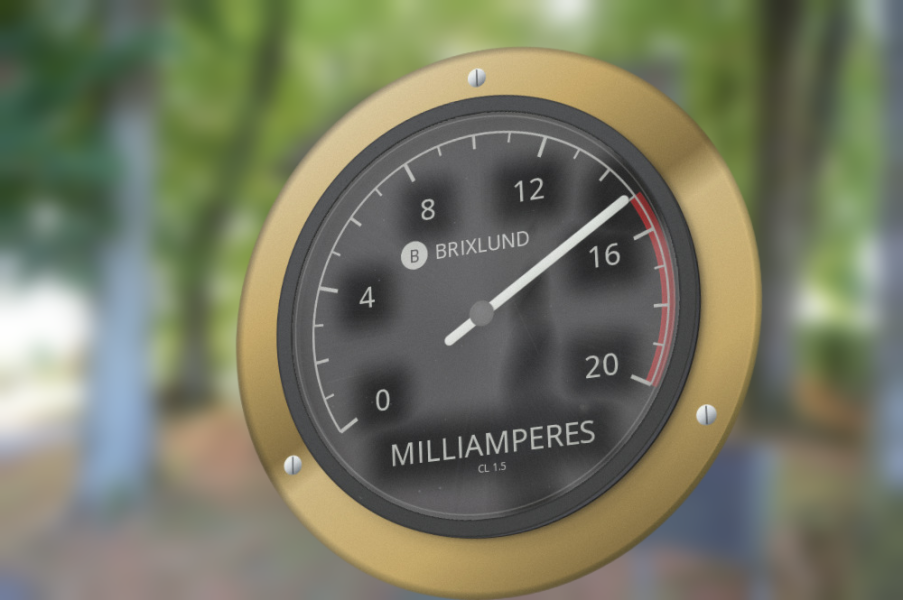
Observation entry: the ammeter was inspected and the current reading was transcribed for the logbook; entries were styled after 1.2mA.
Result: 15mA
